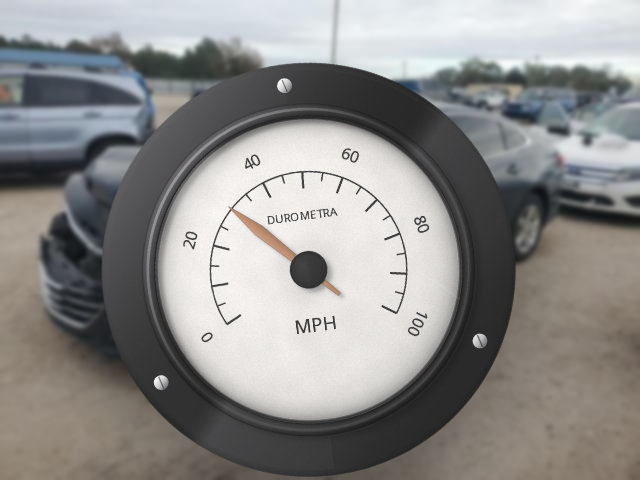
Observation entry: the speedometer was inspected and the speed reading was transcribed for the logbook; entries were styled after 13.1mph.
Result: 30mph
